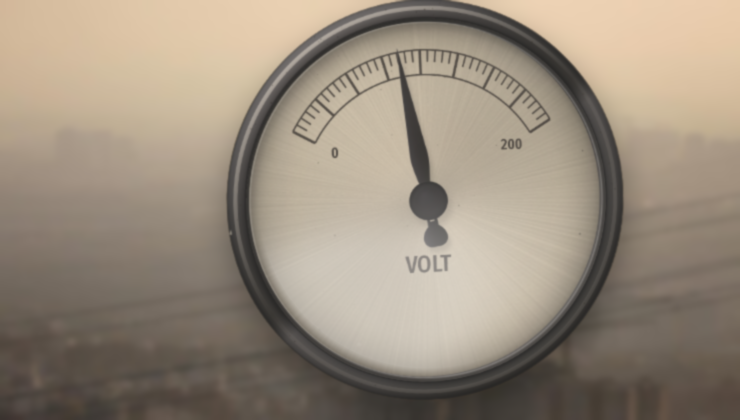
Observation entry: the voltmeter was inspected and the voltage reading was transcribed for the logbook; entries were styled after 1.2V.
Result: 85V
